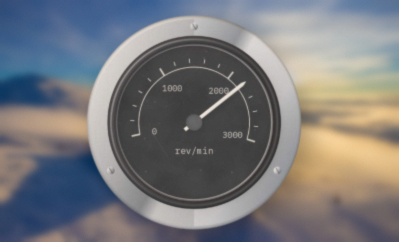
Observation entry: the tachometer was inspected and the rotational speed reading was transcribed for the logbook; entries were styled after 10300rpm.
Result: 2200rpm
